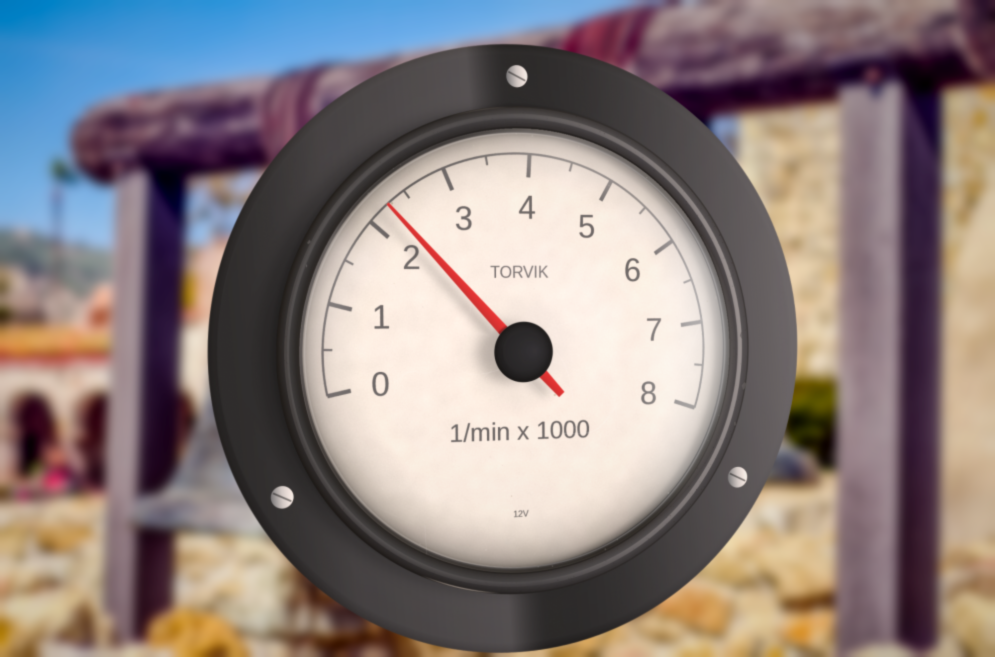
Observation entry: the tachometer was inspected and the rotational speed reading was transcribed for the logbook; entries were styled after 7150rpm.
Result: 2250rpm
